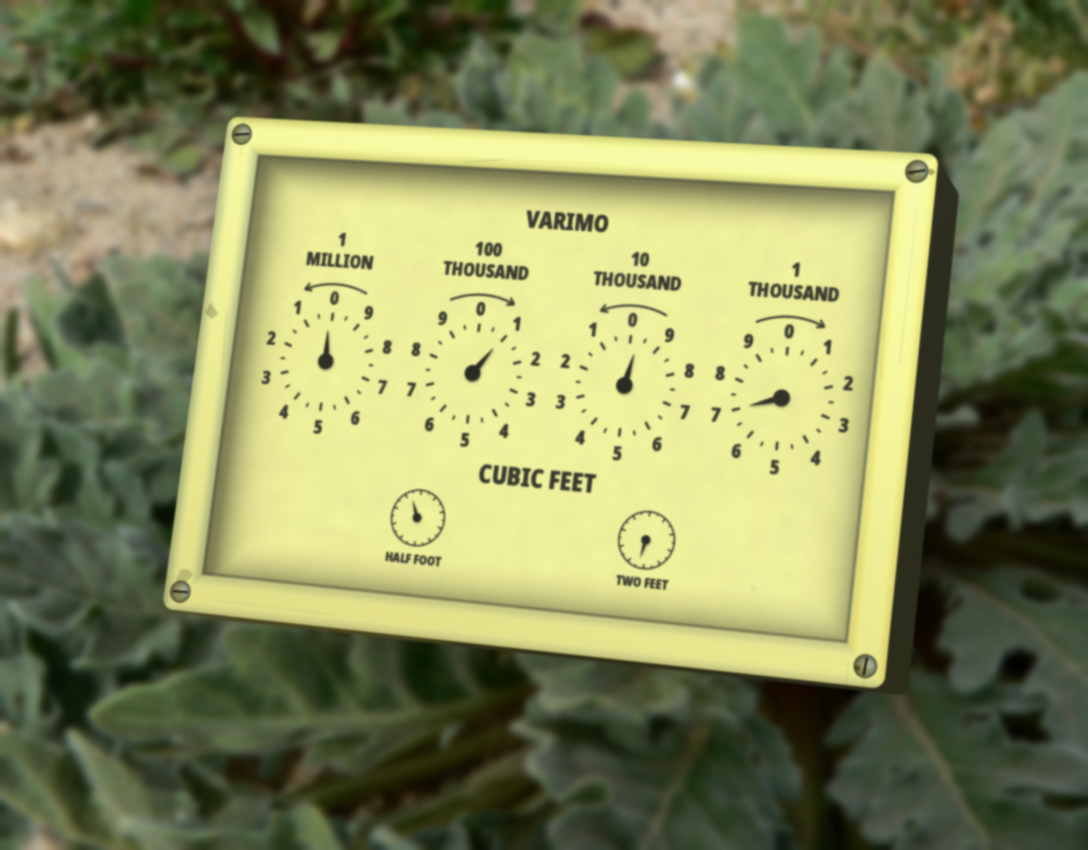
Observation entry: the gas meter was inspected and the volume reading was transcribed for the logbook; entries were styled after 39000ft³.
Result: 9700ft³
